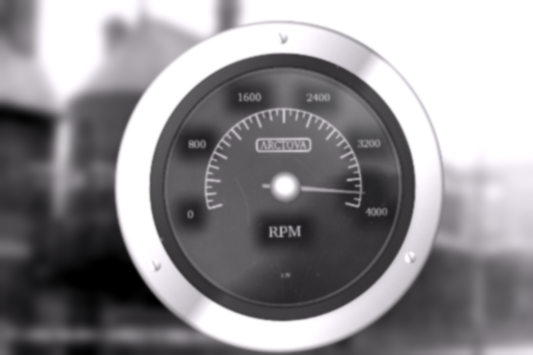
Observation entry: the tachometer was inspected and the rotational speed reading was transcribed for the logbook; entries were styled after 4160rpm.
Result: 3800rpm
